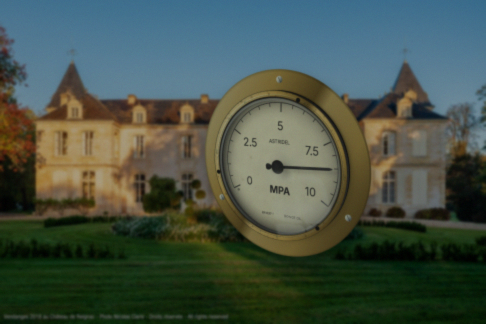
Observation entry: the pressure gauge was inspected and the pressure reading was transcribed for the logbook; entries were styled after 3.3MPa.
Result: 8.5MPa
